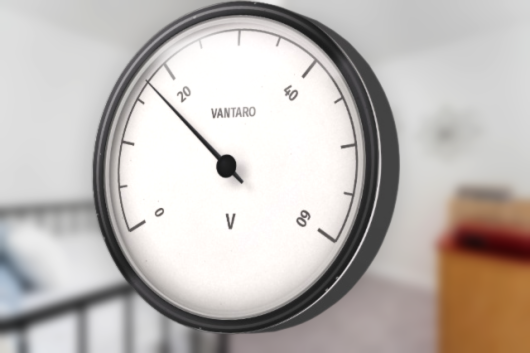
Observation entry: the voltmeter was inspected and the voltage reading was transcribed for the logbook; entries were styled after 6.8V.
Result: 17.5V
